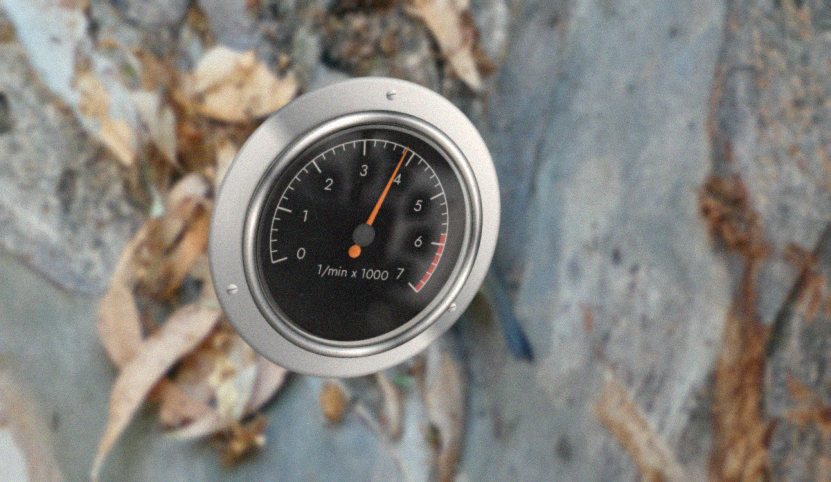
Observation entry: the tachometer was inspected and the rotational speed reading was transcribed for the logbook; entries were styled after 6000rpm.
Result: 3800rpm
